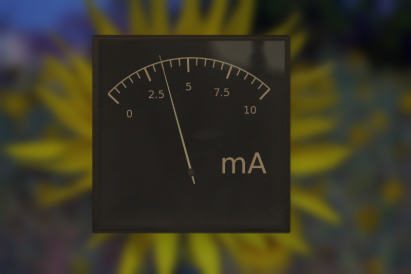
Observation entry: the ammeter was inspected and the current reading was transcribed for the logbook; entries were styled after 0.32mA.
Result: 3.5mA
